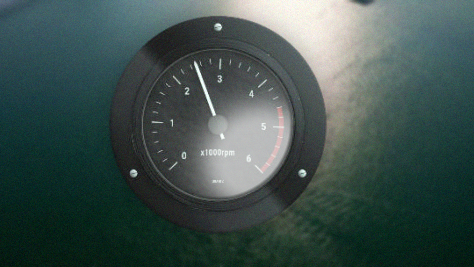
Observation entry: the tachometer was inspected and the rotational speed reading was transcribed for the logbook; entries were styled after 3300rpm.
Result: 2500rpm
